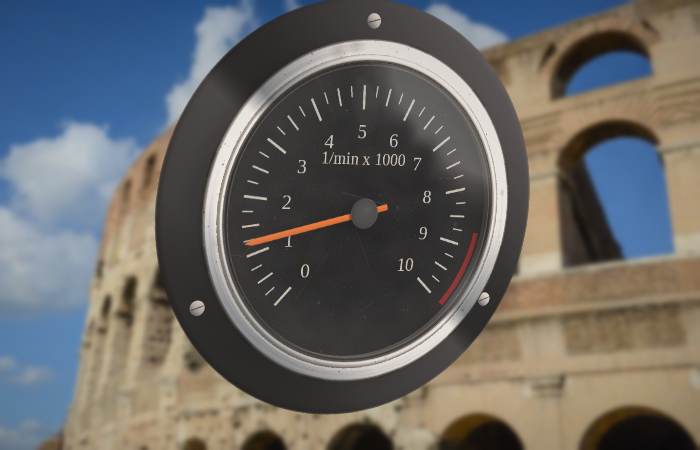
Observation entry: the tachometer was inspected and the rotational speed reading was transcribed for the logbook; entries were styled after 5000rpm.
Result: 1250rpm
